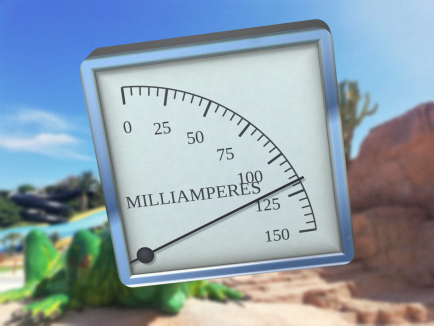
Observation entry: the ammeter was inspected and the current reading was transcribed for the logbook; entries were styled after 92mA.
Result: 117.5mA
